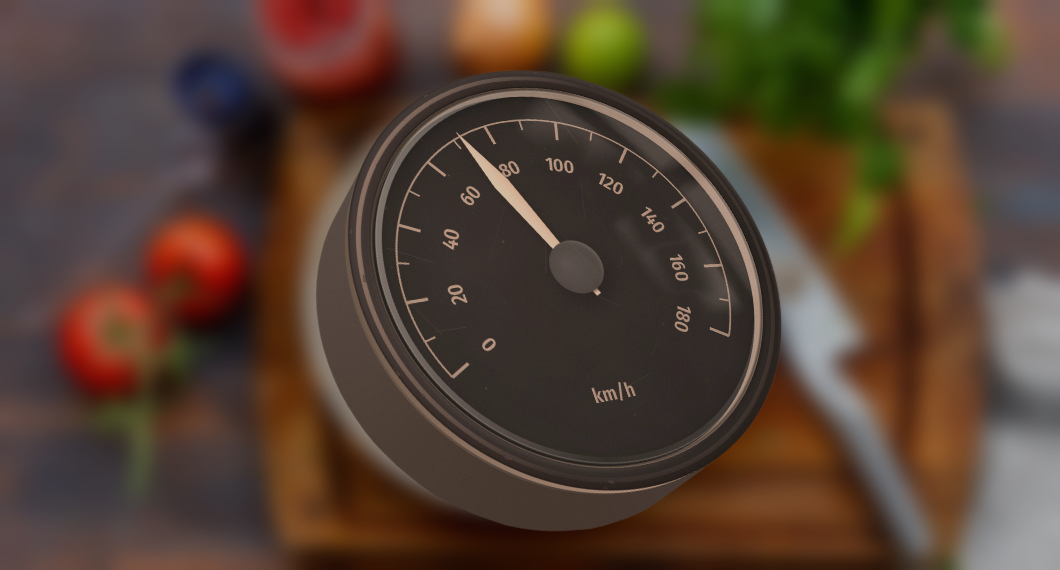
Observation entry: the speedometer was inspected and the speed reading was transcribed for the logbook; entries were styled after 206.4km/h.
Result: 70km/h
